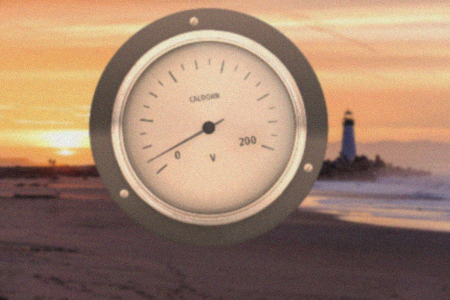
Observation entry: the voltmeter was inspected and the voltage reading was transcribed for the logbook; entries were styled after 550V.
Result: 10V
